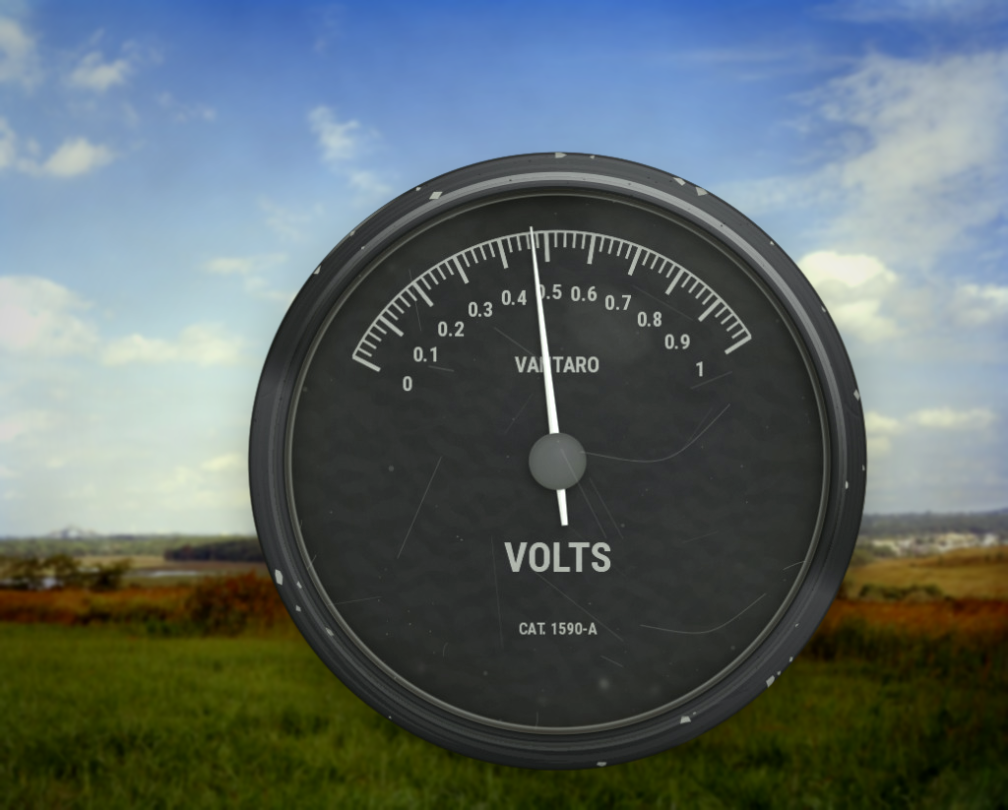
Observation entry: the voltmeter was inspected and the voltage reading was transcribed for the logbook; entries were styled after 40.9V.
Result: 0.47V
